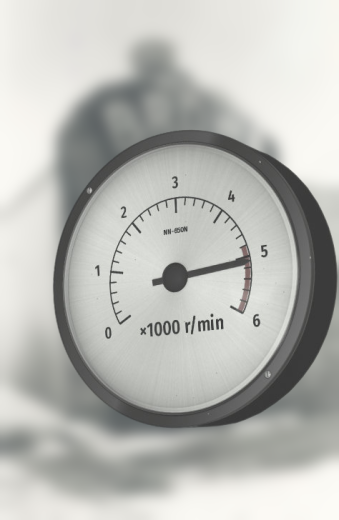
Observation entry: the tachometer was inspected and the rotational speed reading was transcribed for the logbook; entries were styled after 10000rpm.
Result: 5100rpm
